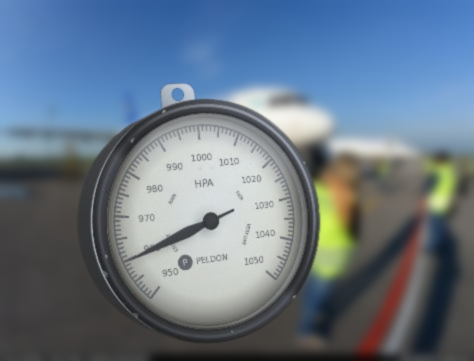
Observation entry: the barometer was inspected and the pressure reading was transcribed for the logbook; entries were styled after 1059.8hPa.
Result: 960hPa
